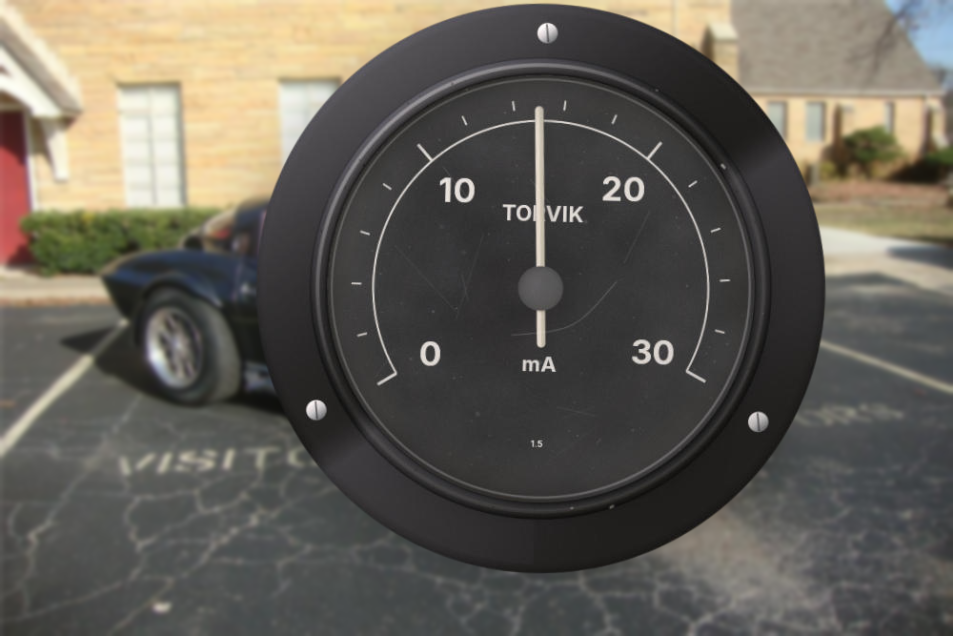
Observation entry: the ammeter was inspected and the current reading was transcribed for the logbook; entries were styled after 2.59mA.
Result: 15mA
